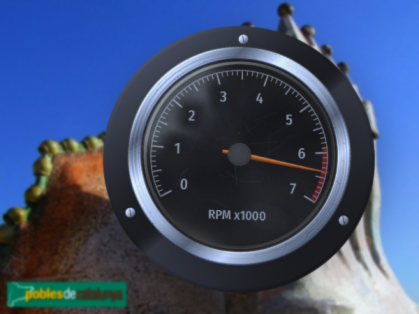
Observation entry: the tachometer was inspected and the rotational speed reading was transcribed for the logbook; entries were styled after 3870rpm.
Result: 6400rpm
